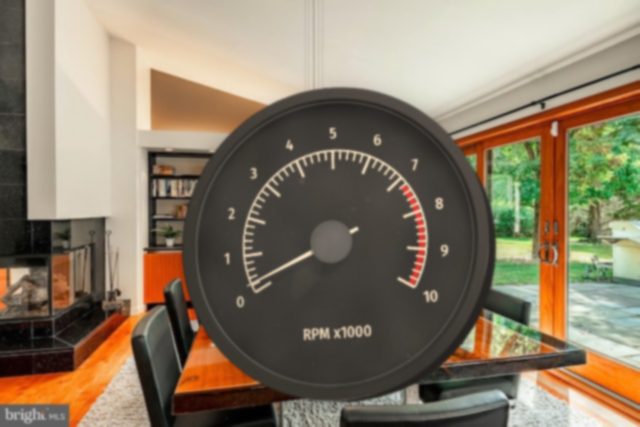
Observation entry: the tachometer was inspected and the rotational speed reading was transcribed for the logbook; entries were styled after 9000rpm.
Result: 200rpm
